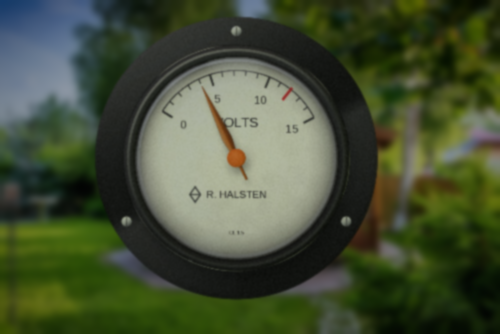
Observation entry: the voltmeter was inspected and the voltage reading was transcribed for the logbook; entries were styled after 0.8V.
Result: 4V
